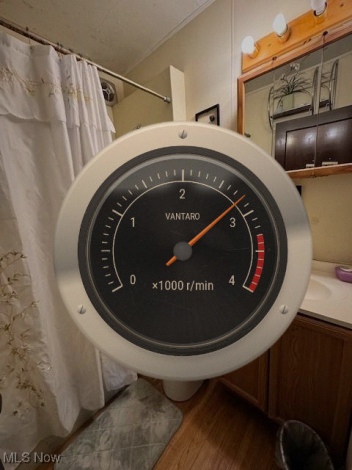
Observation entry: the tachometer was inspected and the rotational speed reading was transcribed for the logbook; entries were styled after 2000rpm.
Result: 2800rpm
